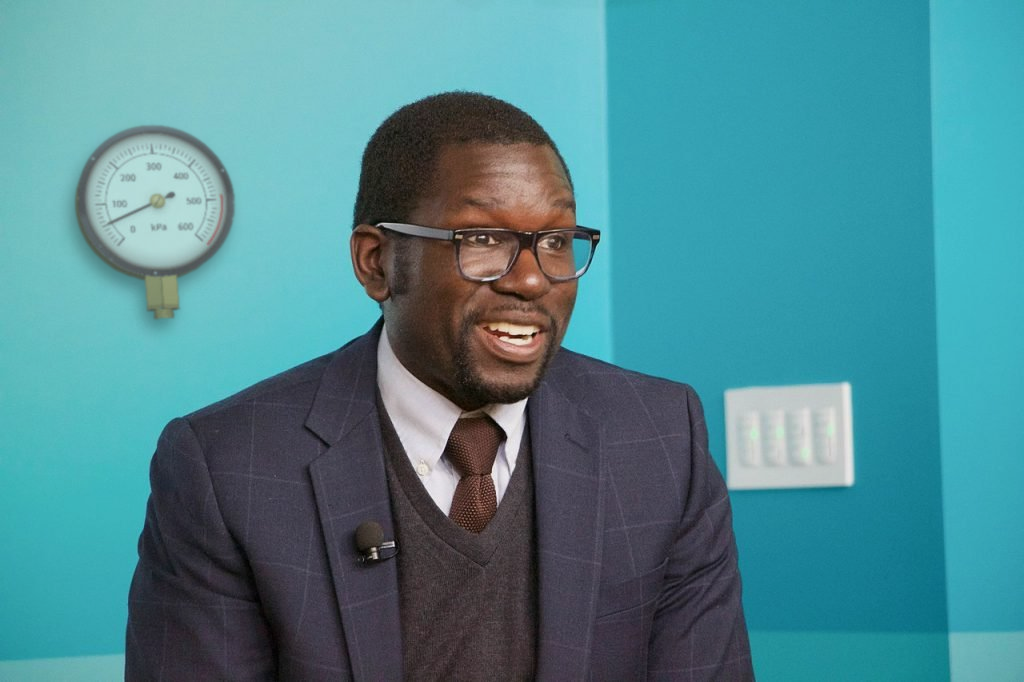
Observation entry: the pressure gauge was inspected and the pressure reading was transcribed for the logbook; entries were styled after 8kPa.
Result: 50kPa
